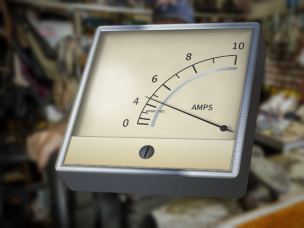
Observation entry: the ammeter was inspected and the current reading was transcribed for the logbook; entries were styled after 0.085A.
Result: 4.5A
